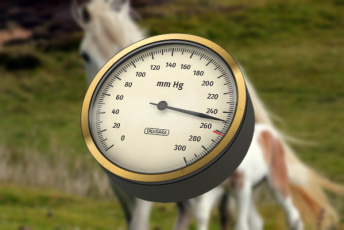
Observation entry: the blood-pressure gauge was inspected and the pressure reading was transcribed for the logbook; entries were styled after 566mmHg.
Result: 250mmHg
